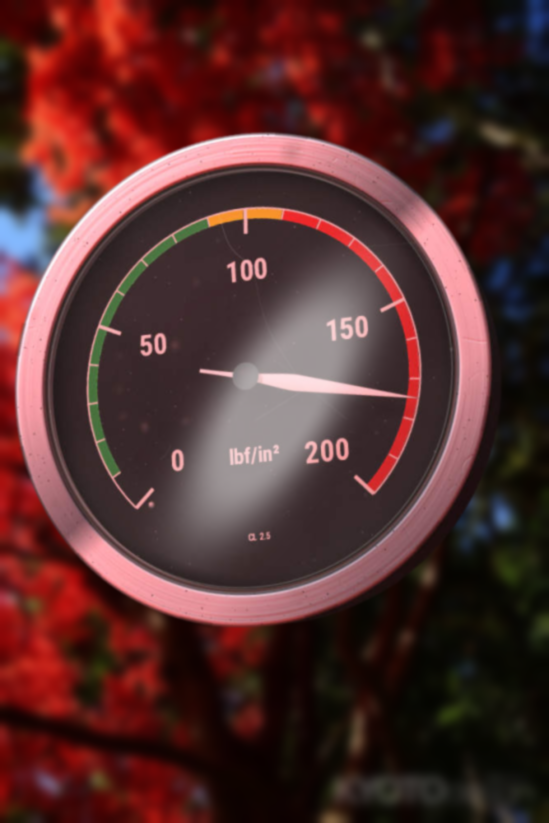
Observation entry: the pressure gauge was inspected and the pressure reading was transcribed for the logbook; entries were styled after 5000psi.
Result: 175psi
